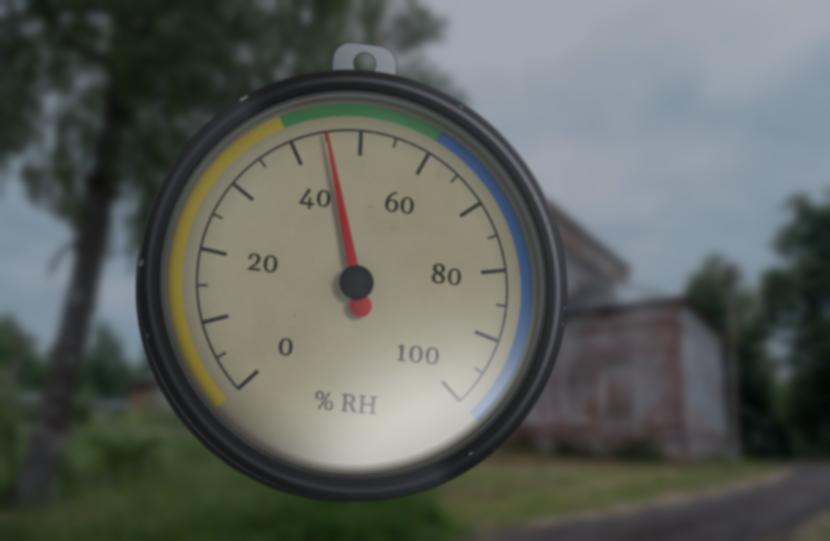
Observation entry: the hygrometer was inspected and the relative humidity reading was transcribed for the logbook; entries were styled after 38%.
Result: 45%
